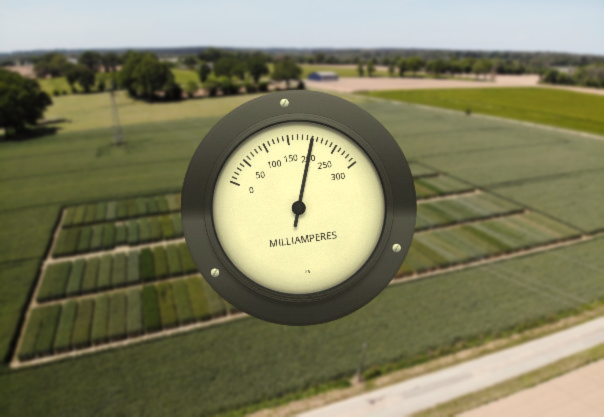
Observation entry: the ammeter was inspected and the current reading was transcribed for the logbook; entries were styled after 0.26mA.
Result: 200mA
